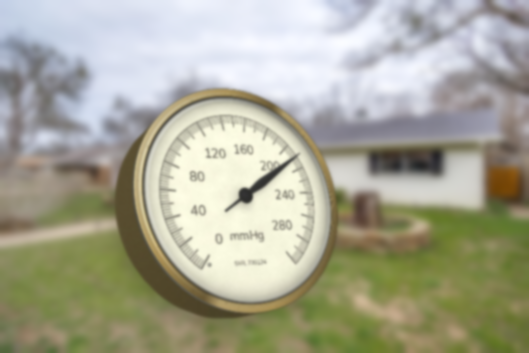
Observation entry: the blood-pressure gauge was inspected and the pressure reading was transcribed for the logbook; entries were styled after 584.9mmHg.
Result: 210mmHg
